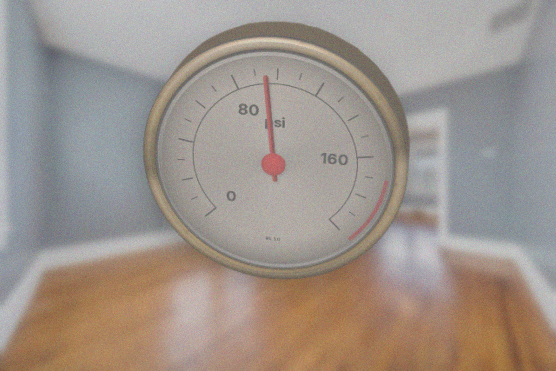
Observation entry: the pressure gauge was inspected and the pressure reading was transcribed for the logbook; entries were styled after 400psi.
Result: 95psi
